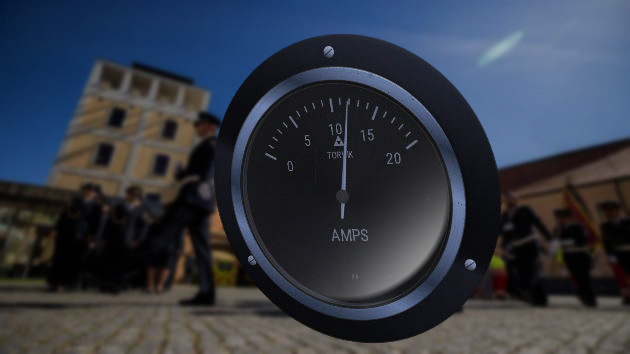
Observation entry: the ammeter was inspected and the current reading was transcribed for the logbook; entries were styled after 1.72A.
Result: 12A
